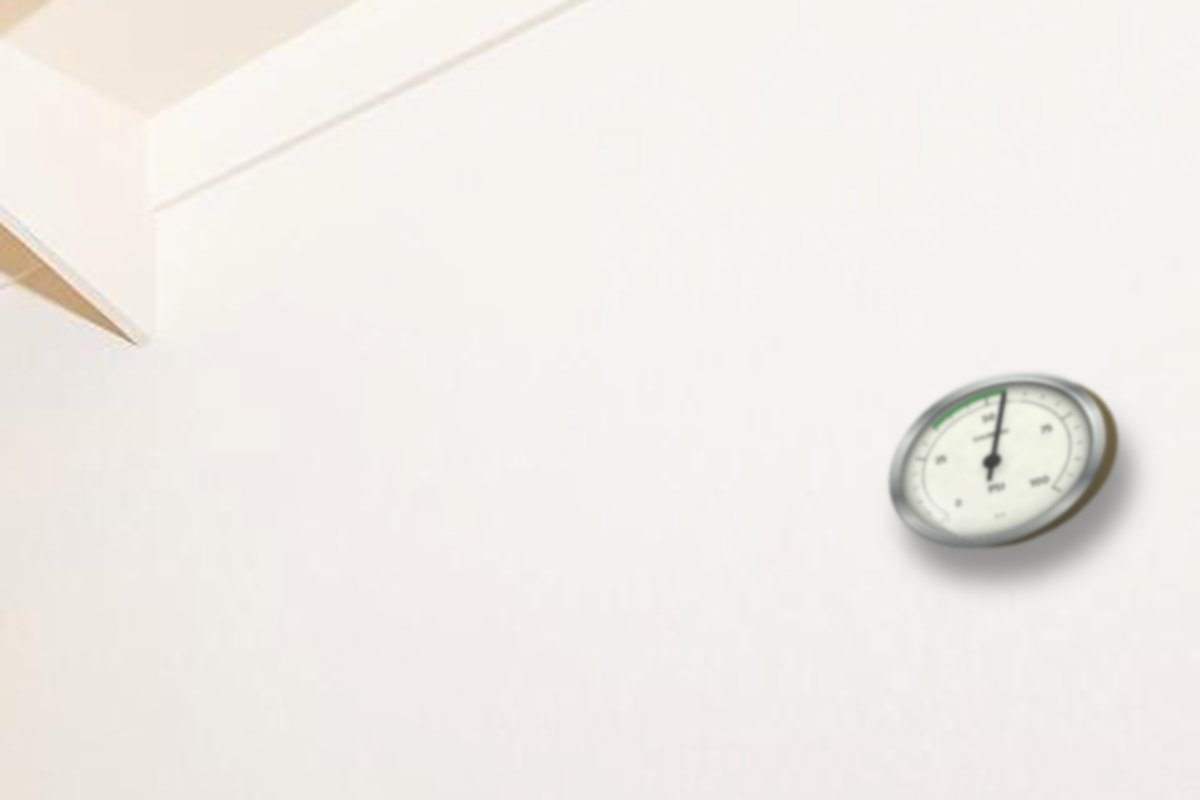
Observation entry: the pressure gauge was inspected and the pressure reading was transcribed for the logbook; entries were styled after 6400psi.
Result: 55psi
